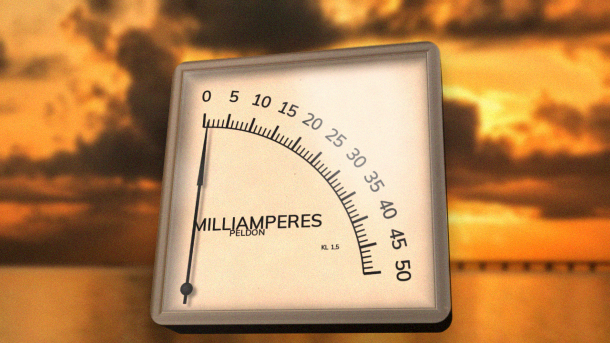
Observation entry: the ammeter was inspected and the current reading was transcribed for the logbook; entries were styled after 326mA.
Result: 1mA
